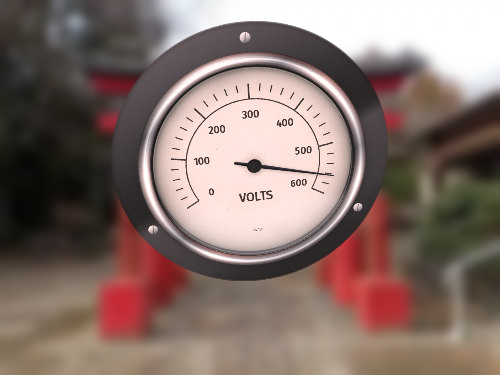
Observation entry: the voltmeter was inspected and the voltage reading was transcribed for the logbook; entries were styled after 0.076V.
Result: 560V
